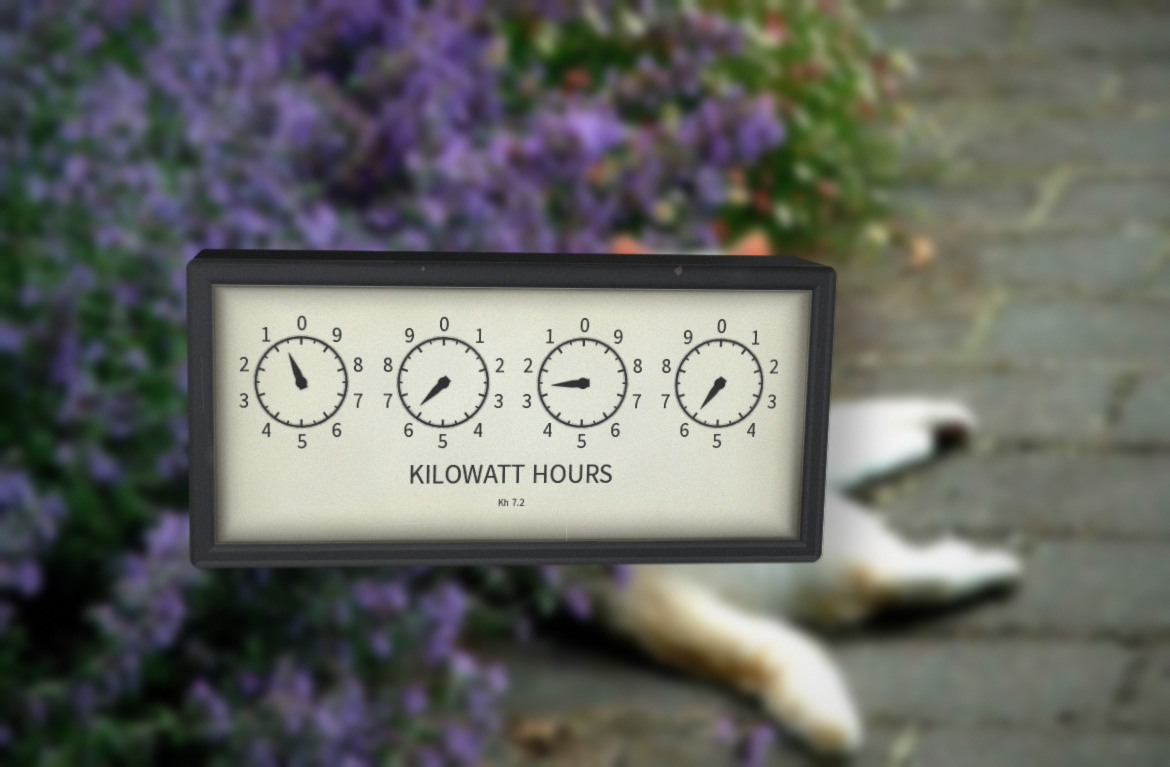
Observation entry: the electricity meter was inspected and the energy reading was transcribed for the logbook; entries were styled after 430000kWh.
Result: 626kWh
